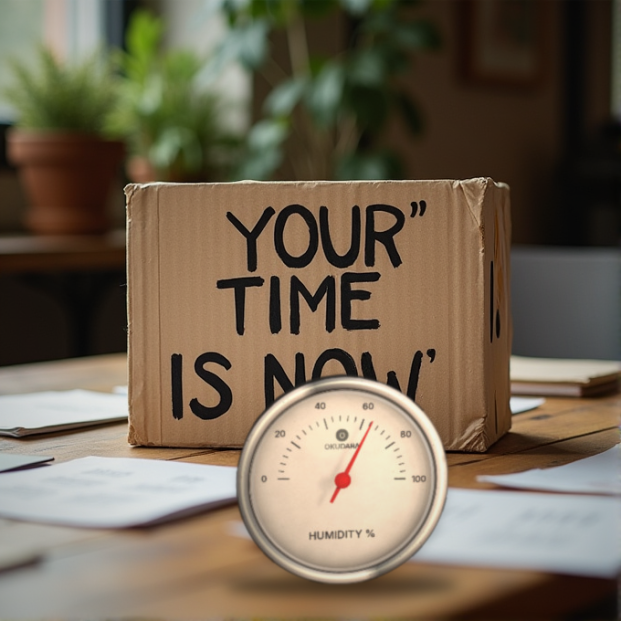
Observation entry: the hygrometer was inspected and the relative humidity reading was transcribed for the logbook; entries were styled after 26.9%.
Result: 64%
